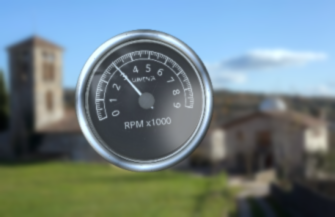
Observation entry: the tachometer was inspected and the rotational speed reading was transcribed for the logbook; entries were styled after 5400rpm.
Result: 3000rpm
